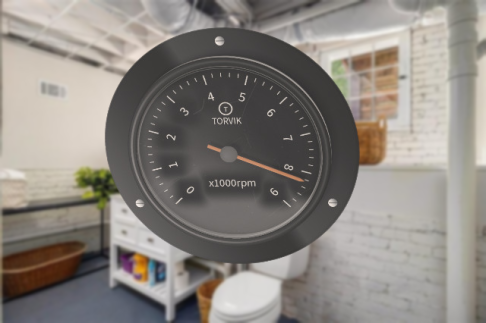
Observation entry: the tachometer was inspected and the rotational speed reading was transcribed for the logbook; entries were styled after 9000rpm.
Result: 8200rpm
